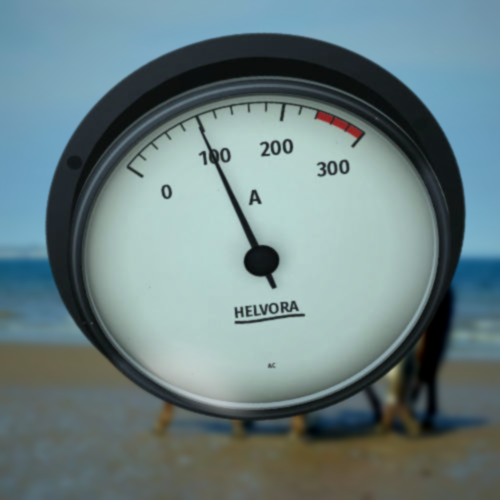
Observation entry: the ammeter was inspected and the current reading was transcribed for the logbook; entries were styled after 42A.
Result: 100A
